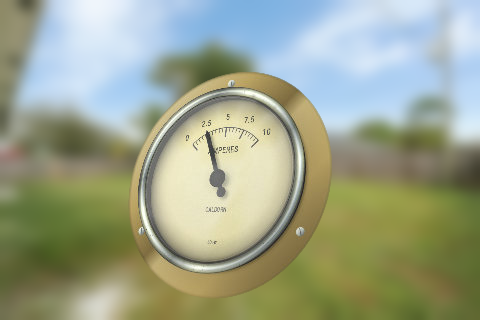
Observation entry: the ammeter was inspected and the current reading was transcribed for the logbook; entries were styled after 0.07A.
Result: 2.5A
